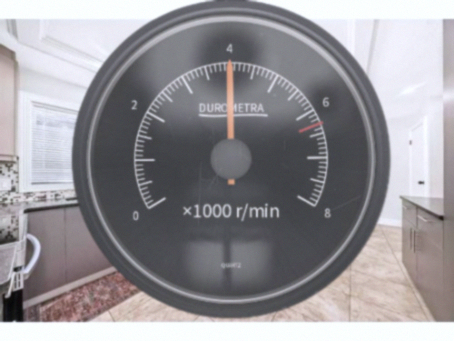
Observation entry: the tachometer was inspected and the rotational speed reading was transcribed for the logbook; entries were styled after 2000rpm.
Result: 4000rpm
